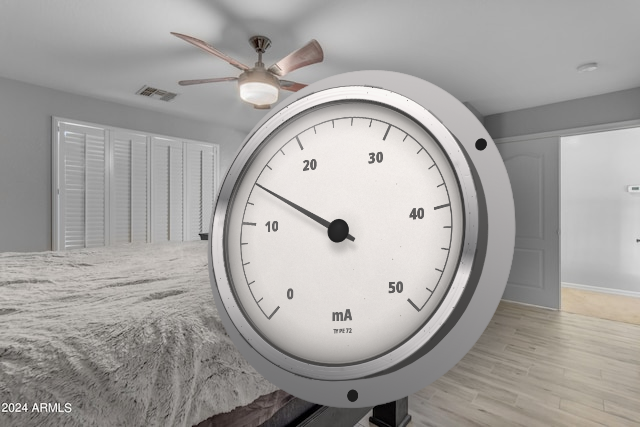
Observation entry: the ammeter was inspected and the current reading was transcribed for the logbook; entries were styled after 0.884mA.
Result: 14mA
